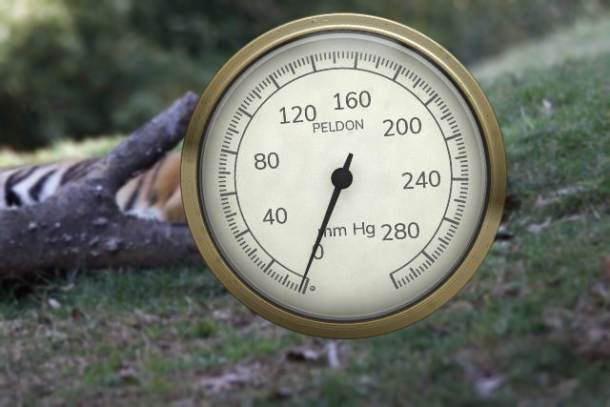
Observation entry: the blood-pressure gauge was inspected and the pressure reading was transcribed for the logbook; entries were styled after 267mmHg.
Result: 2mmHg
